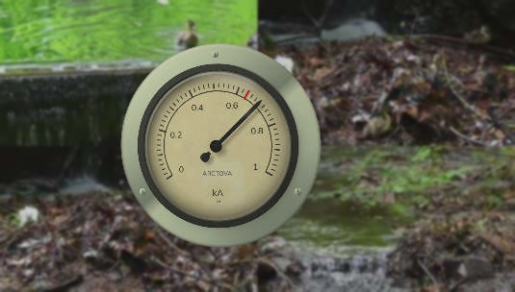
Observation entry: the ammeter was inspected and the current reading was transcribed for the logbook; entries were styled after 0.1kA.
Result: 0.7kA
